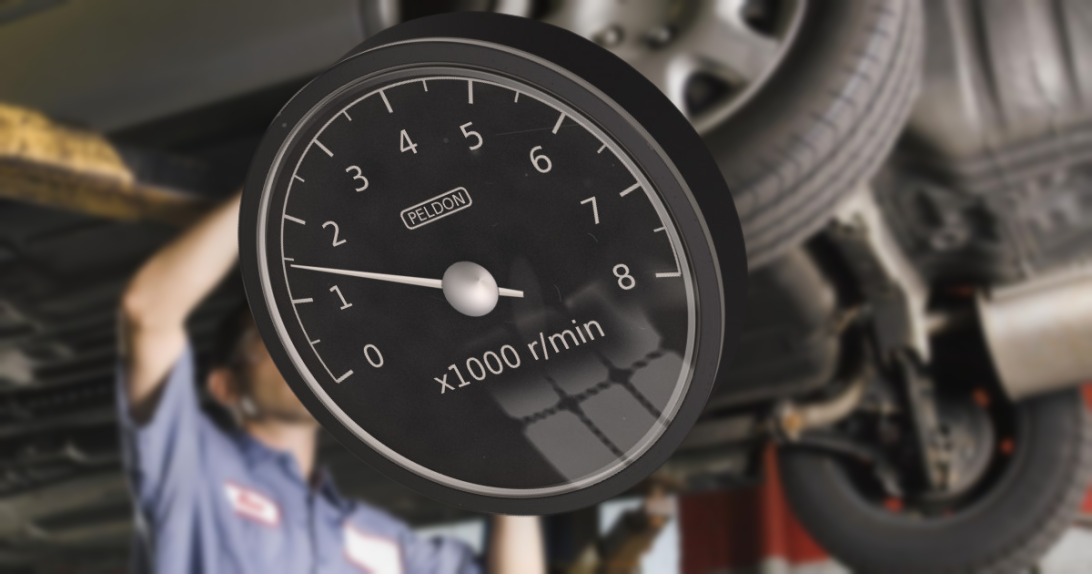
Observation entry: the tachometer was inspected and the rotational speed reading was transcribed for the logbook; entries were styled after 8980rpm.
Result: 1500rpm
